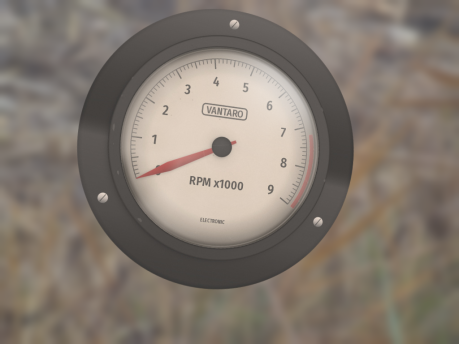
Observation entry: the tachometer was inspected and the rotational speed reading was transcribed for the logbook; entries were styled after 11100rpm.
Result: 0rpm
